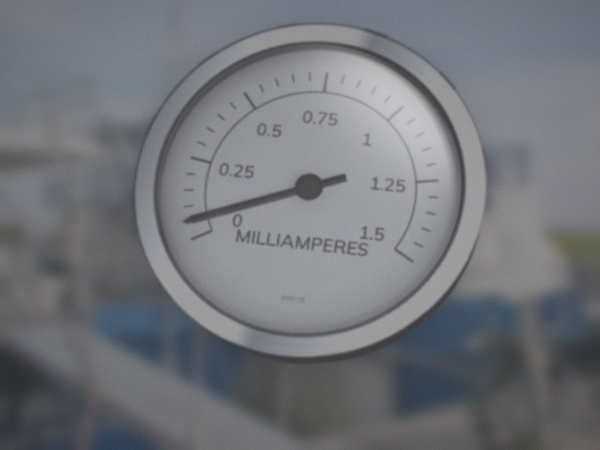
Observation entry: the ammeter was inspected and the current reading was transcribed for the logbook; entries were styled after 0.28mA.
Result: 0.05mA
